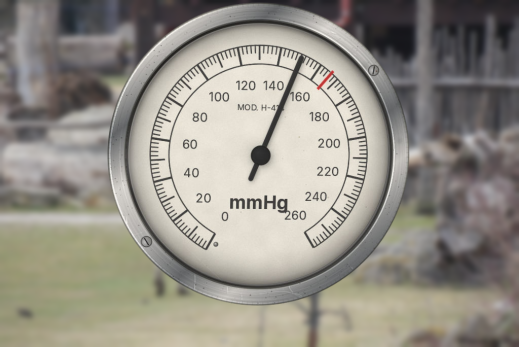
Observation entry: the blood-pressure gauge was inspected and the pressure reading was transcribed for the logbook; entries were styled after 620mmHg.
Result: 150mmHg
